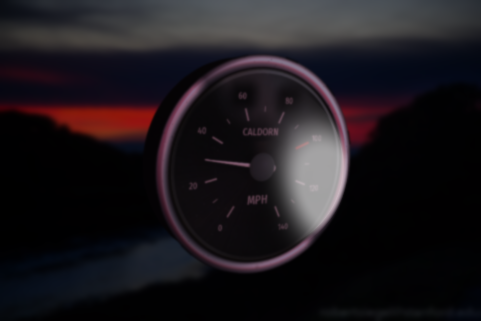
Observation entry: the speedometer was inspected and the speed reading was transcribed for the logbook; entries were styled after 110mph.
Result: 30mph
